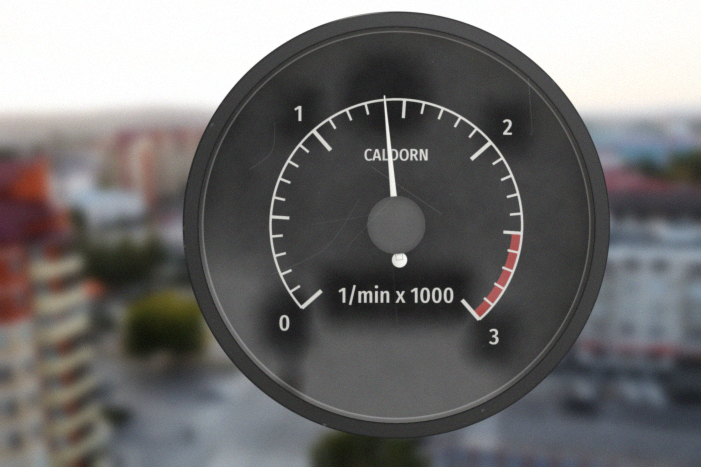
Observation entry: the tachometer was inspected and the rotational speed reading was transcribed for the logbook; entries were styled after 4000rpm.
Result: 1400rpm
